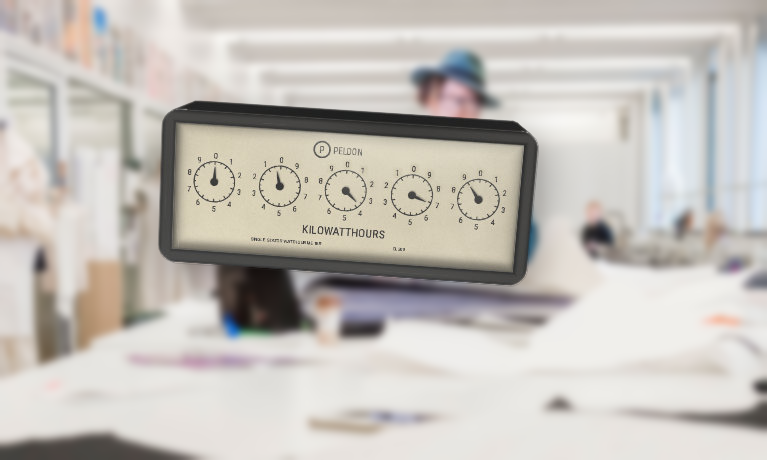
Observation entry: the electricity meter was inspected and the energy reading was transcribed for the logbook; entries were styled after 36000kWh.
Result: 369kWh
